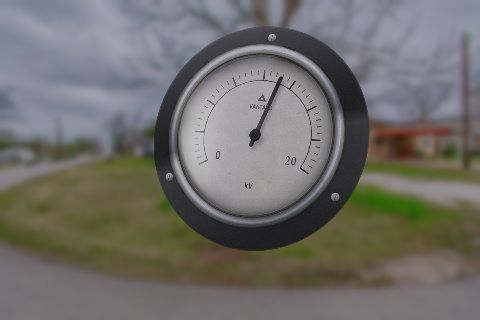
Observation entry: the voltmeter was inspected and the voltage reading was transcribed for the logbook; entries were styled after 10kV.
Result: 11.5kV
